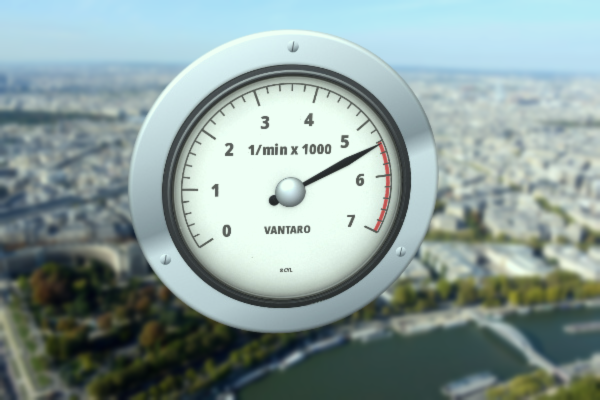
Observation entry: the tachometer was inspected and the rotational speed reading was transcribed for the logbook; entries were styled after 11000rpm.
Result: 5400rpm
